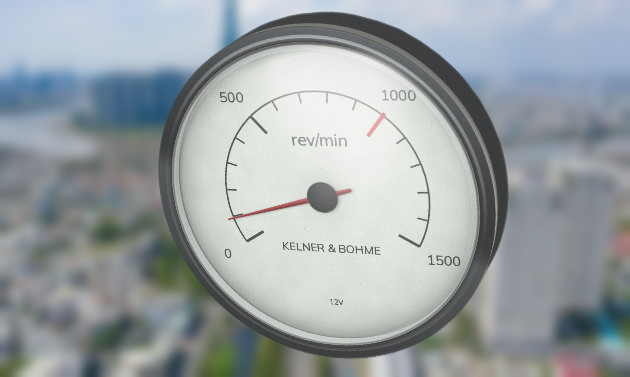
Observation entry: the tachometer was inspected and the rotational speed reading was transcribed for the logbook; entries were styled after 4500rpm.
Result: 100rpm
